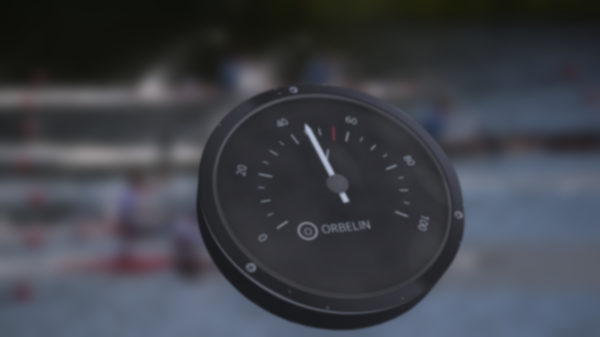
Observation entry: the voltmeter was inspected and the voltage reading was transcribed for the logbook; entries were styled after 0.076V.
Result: 45V
